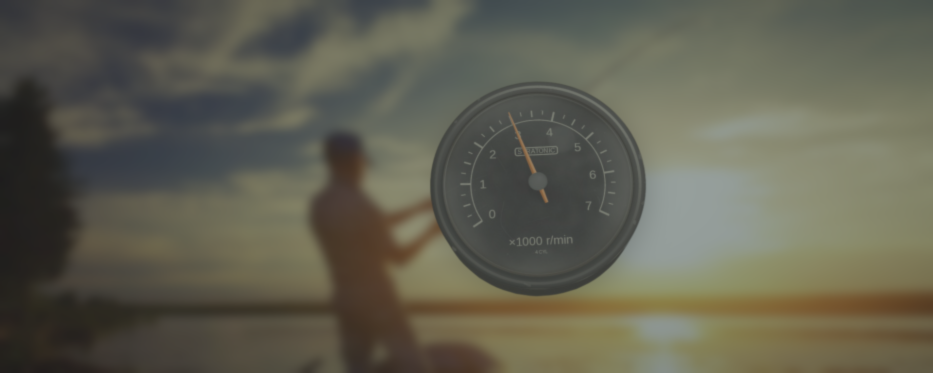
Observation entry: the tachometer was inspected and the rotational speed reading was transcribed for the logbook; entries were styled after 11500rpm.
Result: 3000rpm
